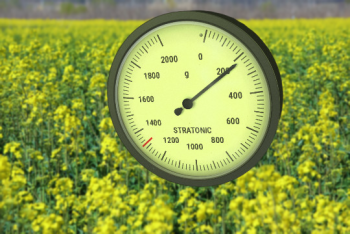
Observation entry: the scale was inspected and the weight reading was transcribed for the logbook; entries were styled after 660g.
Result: 220g
